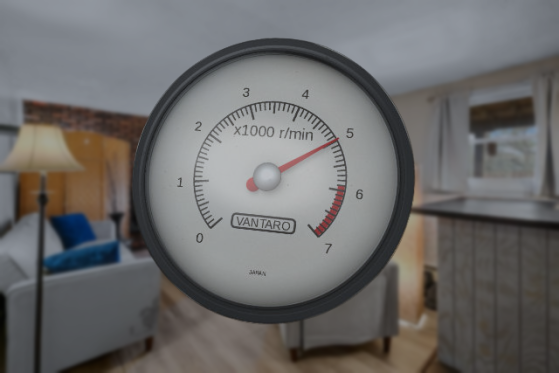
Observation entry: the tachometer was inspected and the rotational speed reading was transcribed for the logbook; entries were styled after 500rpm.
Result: 5000rpm
